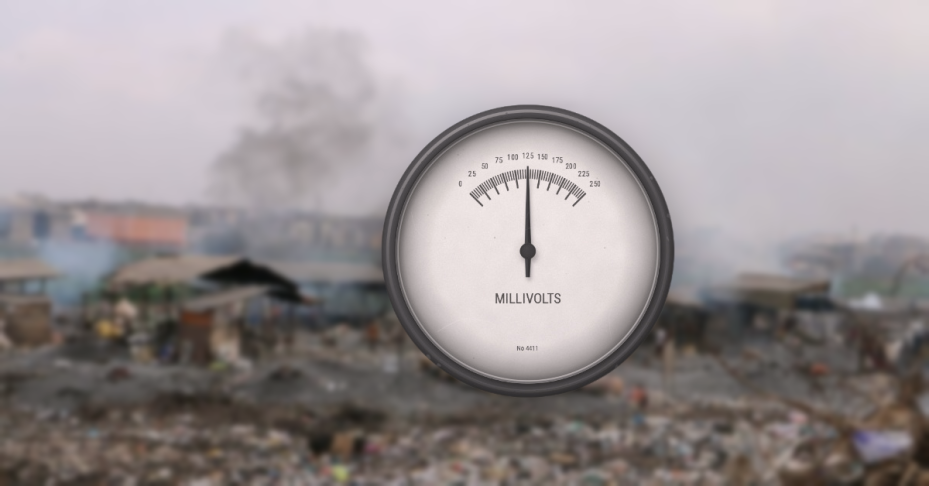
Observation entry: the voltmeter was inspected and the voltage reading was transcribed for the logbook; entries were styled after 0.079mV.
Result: 125mV
